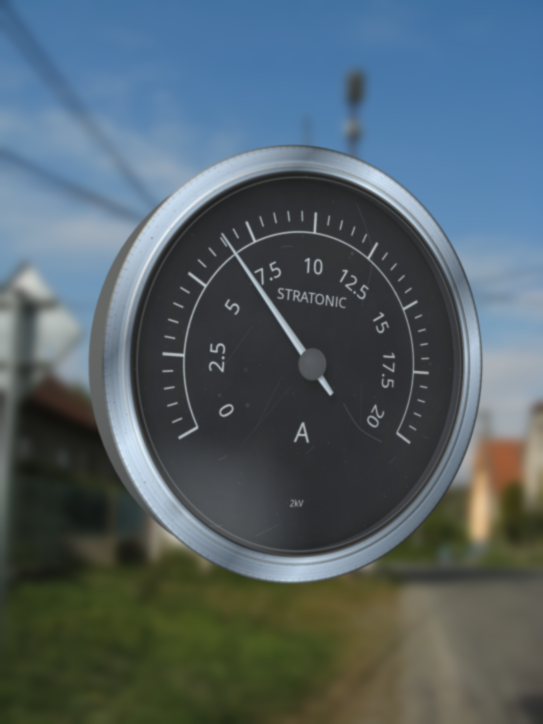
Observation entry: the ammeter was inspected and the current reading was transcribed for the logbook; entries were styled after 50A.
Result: 6.5A
